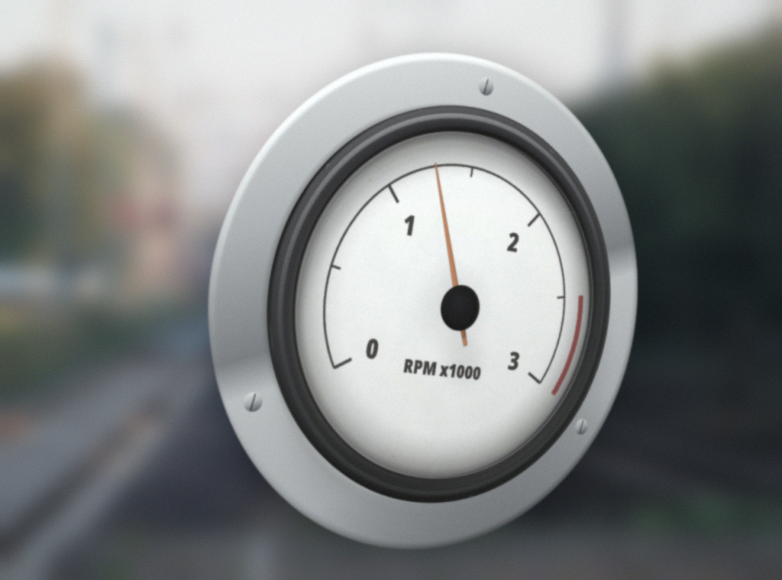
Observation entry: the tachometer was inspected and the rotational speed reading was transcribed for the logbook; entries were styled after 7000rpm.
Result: 1250rpm
